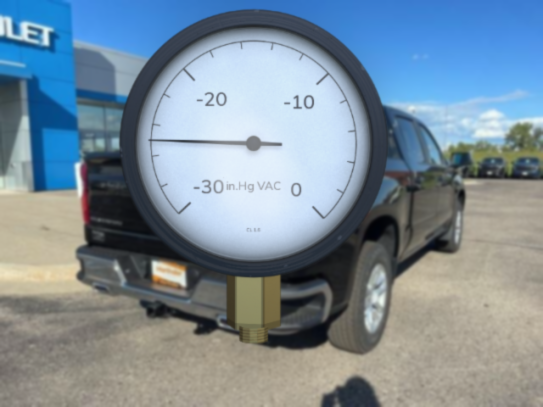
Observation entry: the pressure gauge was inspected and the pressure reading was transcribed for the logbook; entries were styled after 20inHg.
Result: -25inHg
